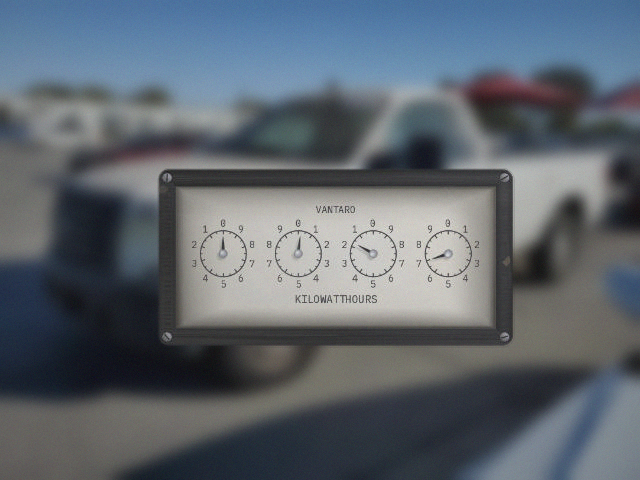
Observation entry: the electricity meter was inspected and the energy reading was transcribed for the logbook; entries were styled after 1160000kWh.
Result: 17kWh
